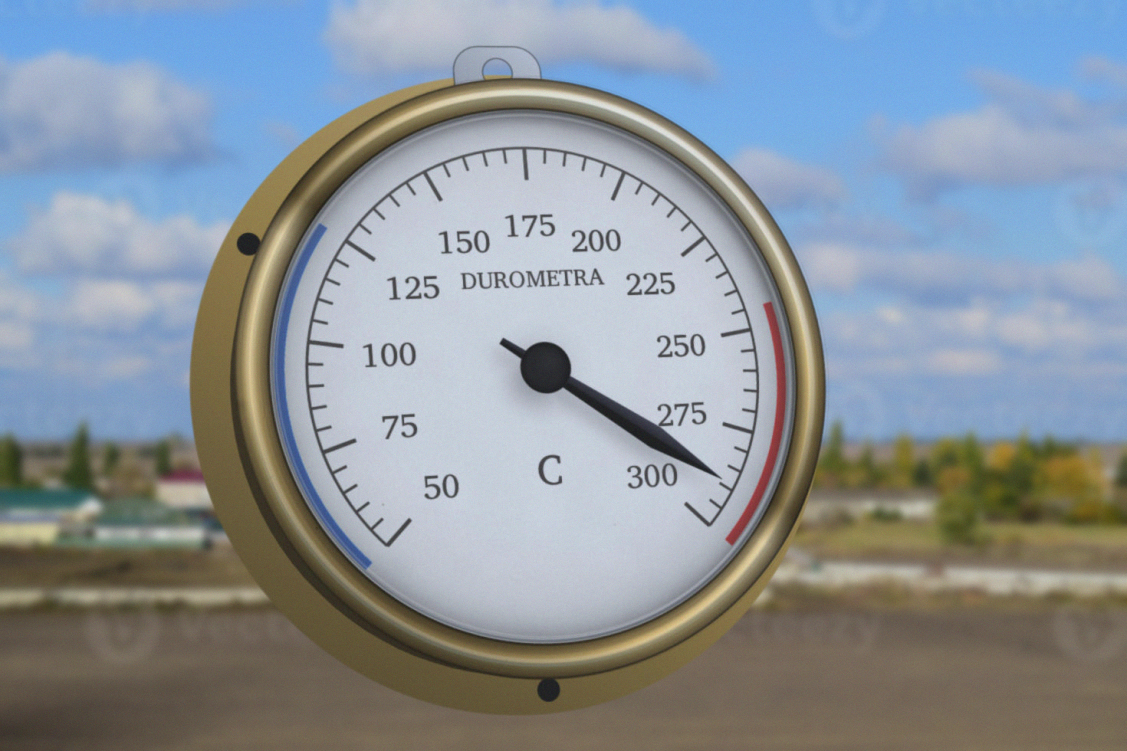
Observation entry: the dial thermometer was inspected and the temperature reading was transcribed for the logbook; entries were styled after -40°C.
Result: 290°C
